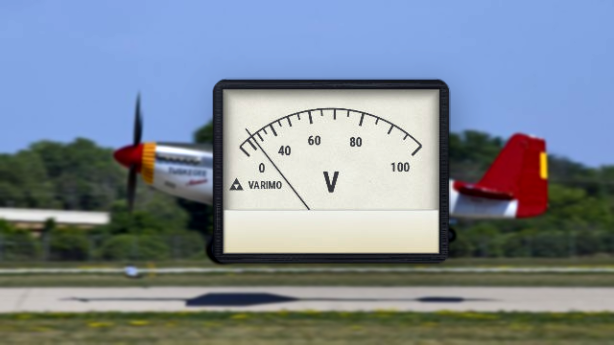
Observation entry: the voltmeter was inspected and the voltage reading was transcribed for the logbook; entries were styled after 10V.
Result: 25V
